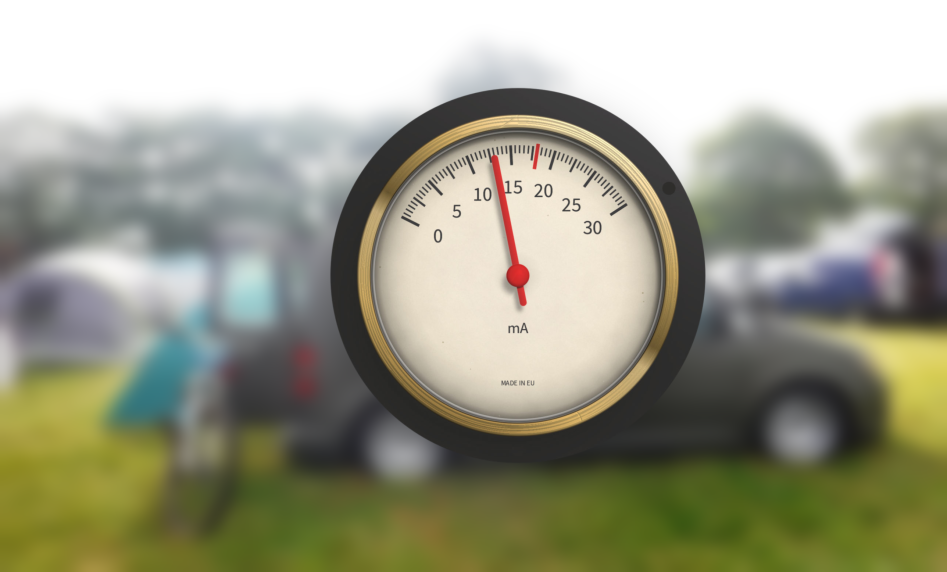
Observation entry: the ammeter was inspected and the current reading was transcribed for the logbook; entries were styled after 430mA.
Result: 13mA
